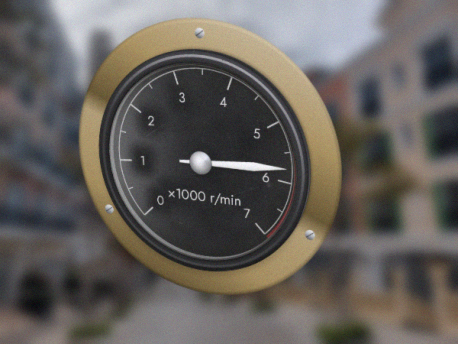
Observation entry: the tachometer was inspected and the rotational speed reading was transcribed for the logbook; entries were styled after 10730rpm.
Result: 5750rpm
